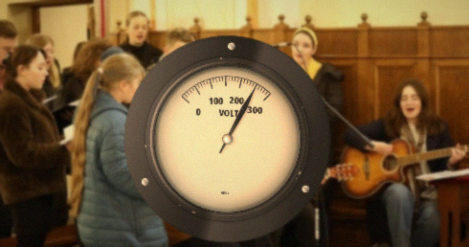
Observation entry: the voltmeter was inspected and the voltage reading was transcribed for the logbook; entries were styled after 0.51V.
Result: 250V
